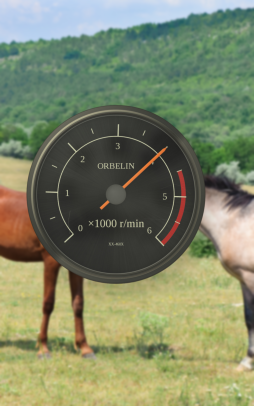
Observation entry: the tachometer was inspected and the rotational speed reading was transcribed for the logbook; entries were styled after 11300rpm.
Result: 4000rpm
